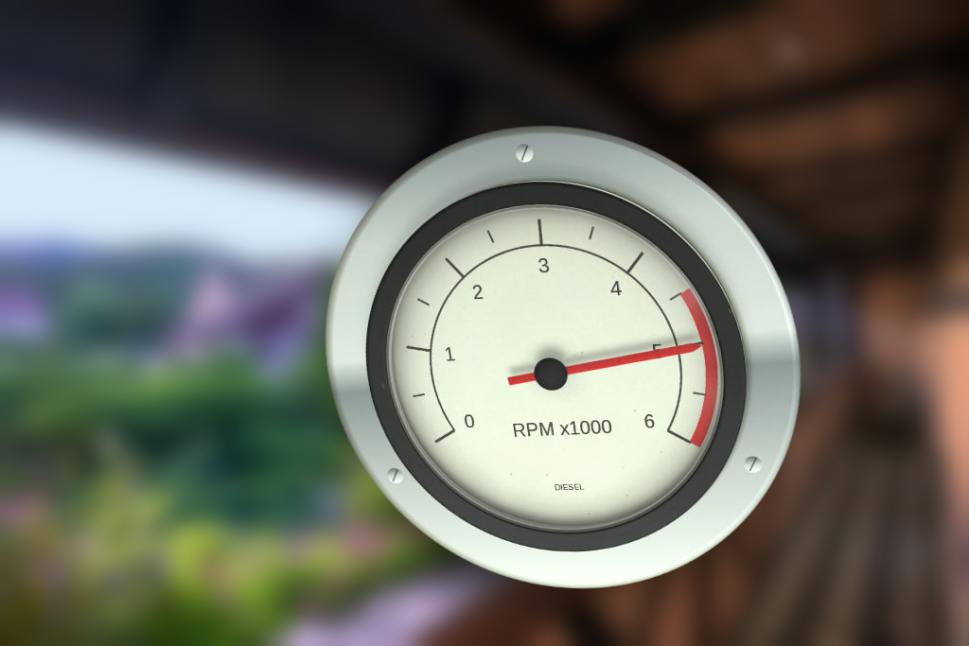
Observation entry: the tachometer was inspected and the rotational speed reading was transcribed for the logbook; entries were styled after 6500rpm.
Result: 5000rpm
